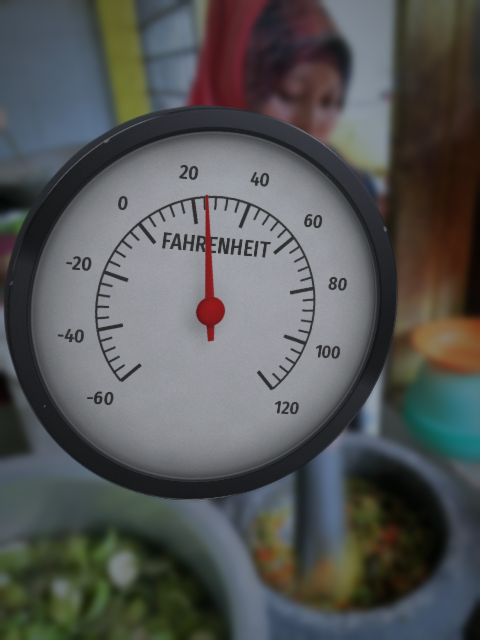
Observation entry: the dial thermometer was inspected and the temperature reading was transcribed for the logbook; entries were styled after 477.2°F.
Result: 24°F
